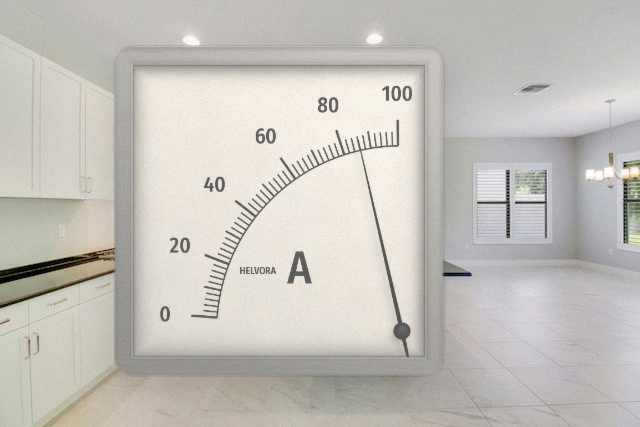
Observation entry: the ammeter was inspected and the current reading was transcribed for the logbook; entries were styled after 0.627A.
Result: 86A
